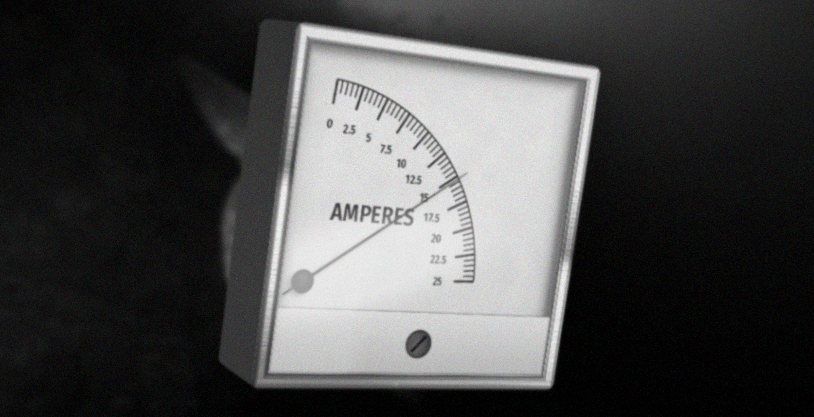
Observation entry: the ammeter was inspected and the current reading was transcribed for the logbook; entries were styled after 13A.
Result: 15A
